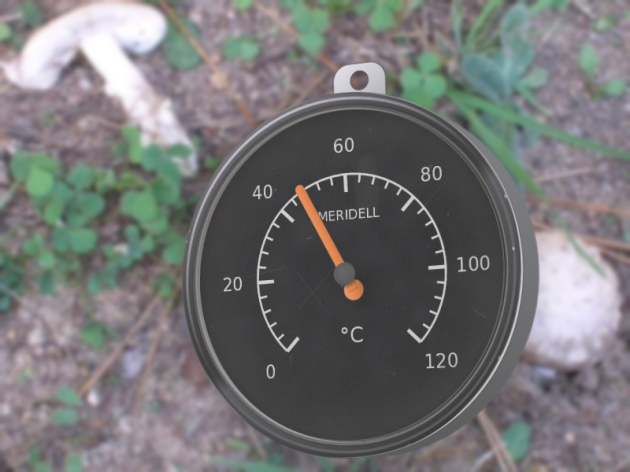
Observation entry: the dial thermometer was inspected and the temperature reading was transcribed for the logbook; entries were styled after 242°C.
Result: 48°C
